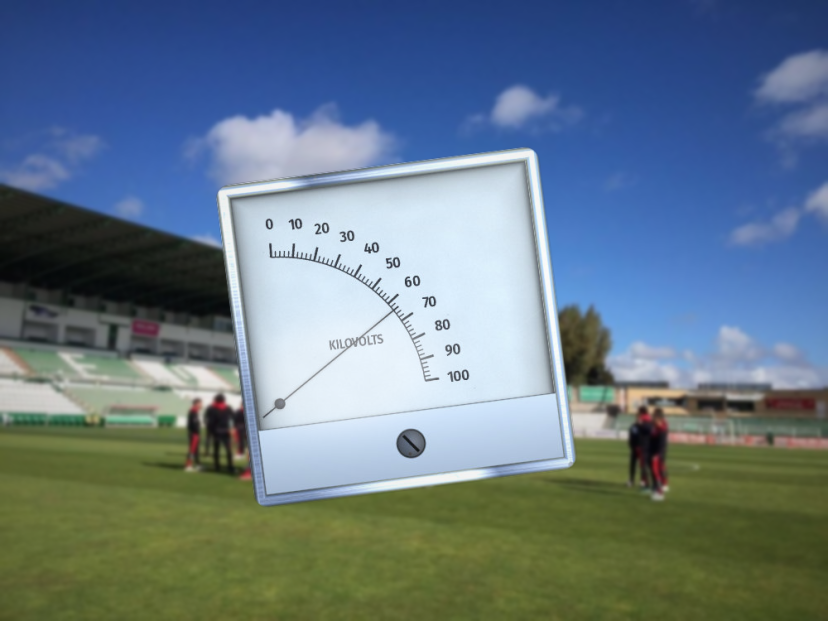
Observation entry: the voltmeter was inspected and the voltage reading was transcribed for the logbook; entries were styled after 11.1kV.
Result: 64kV
